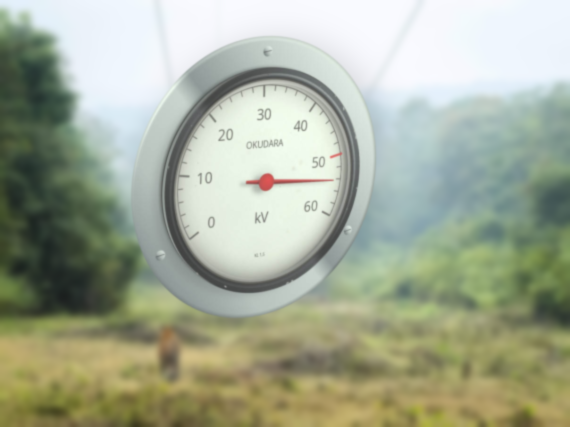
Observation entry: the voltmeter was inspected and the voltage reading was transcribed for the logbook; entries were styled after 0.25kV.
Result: 54kV
